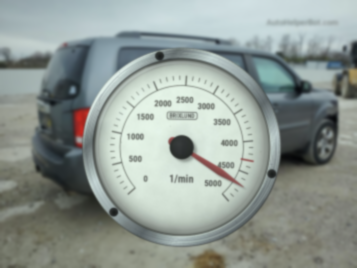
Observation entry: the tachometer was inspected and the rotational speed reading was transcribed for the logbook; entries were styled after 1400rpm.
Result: 4700rpm
